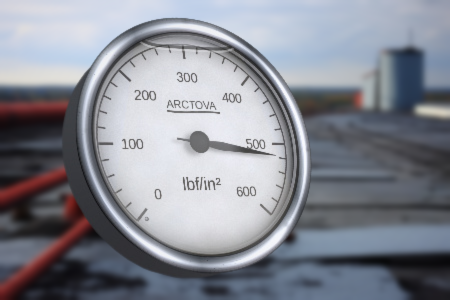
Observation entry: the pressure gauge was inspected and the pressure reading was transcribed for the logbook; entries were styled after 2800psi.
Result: 520psi
